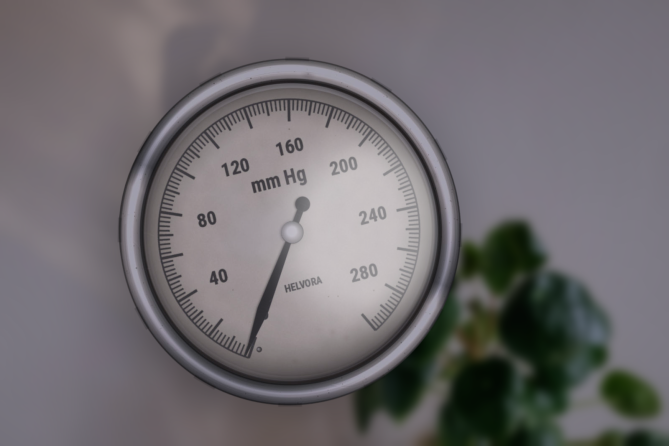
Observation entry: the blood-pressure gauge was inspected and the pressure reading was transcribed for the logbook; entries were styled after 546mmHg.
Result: 2mmHg
